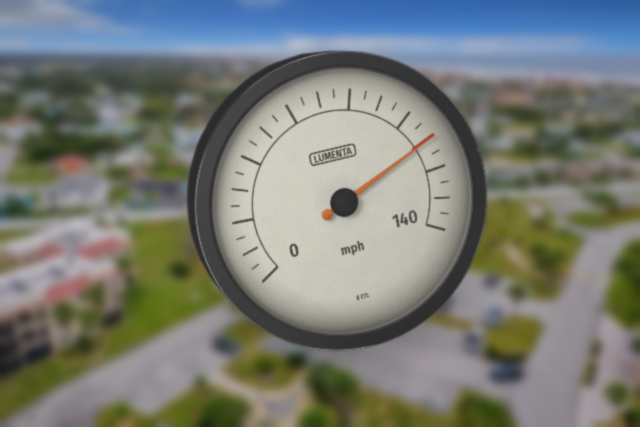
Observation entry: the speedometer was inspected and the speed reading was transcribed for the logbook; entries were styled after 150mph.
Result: 110mph
